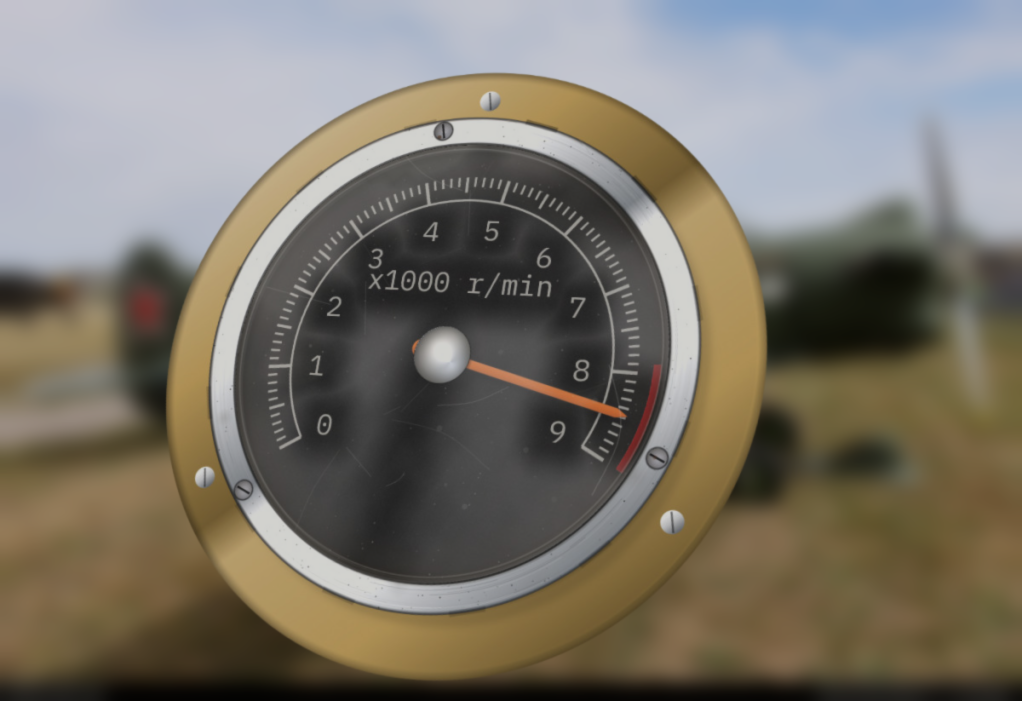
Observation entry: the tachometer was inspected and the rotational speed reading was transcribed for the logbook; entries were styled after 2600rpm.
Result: 8500rpm
